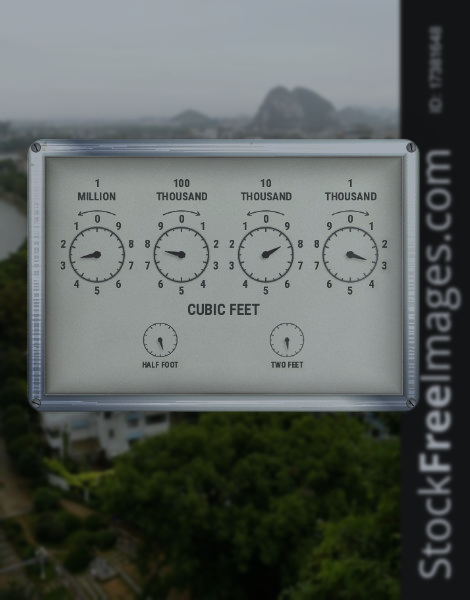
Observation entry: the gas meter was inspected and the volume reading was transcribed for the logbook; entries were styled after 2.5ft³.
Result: 278300ft³
